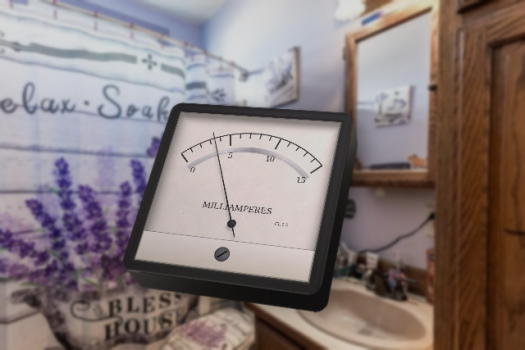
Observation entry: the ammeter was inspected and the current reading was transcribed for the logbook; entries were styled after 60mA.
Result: 3.5mA
